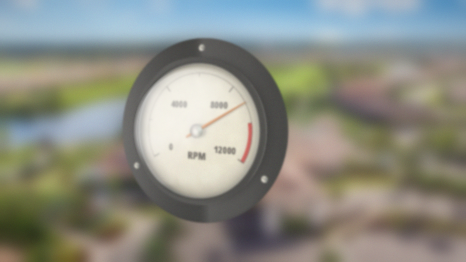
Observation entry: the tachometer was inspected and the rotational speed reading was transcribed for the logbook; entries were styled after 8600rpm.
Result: 9000rpm
